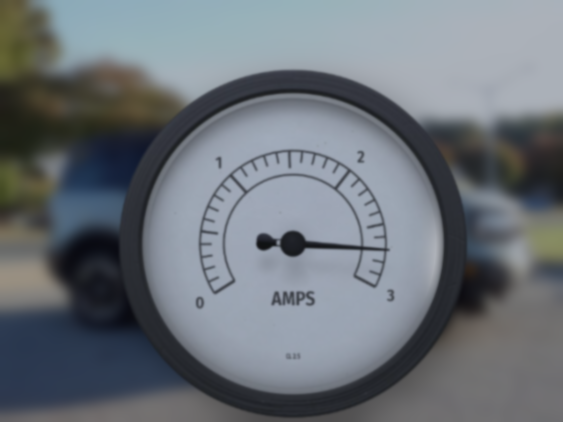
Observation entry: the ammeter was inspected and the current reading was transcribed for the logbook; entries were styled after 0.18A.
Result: 2.7A
